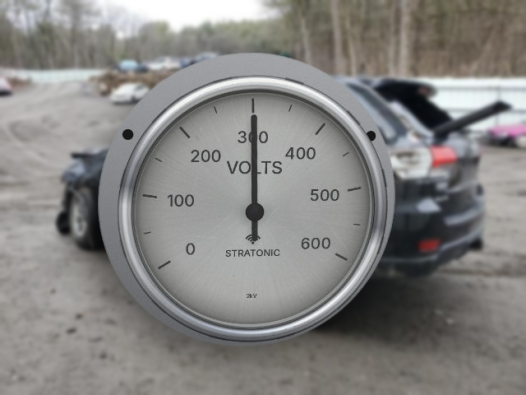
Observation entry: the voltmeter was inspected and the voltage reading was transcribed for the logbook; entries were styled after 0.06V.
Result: 300V
